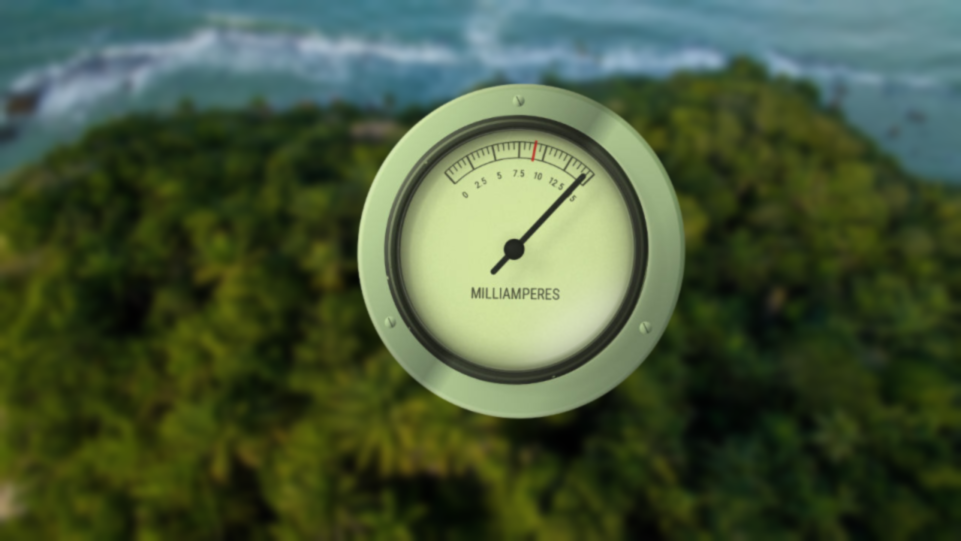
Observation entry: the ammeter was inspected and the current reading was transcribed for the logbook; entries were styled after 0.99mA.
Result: 14.5mA
